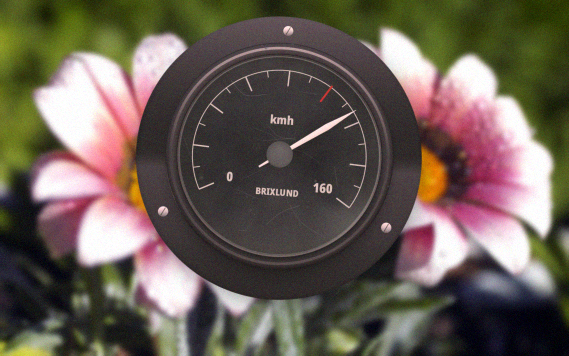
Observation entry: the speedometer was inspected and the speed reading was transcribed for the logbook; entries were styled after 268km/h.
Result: 115km/h
